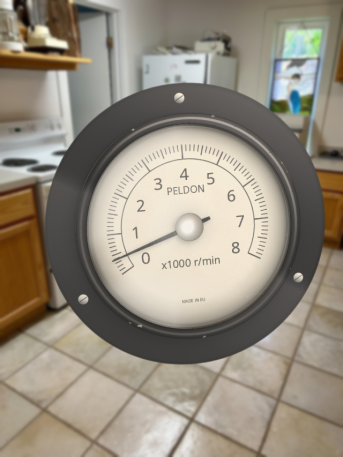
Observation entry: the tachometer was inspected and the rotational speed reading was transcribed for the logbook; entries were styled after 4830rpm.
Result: 400rpm
